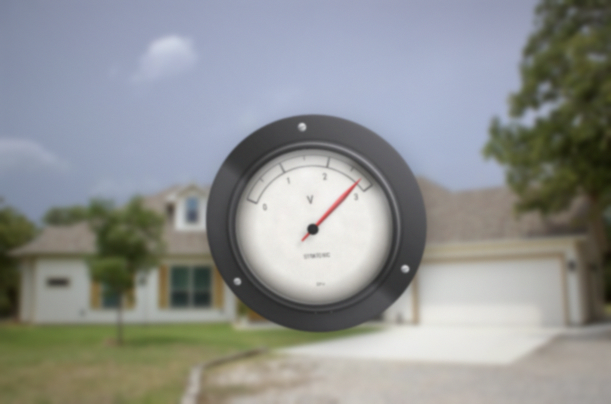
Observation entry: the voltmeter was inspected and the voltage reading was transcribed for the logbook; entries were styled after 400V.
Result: 2.75V
